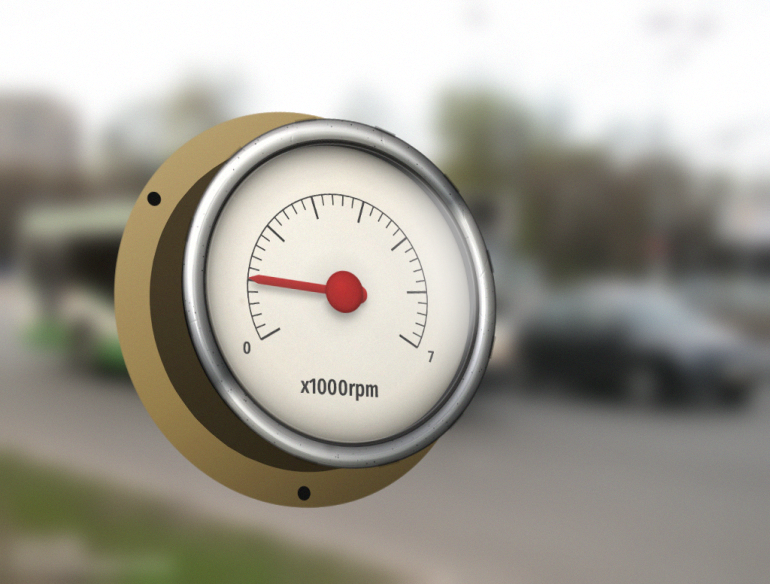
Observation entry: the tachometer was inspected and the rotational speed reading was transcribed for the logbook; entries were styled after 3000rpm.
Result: 1000rpm
